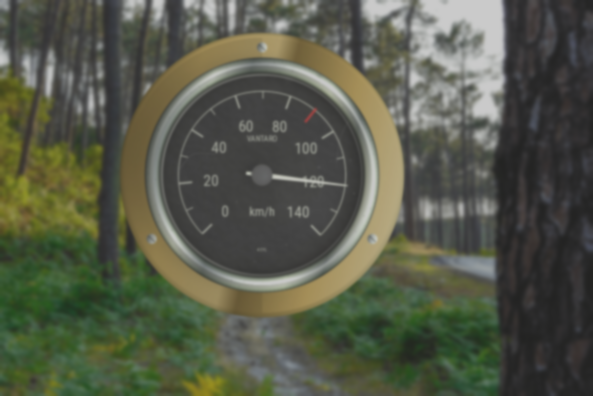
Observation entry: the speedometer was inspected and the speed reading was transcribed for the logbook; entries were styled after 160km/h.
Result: 120km/h
